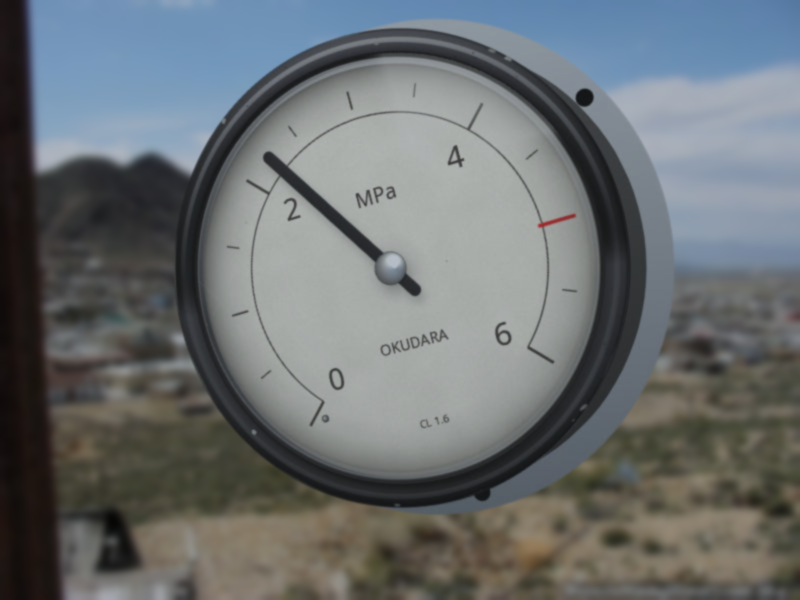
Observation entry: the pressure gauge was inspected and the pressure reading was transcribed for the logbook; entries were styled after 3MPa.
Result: 2.25MPa
